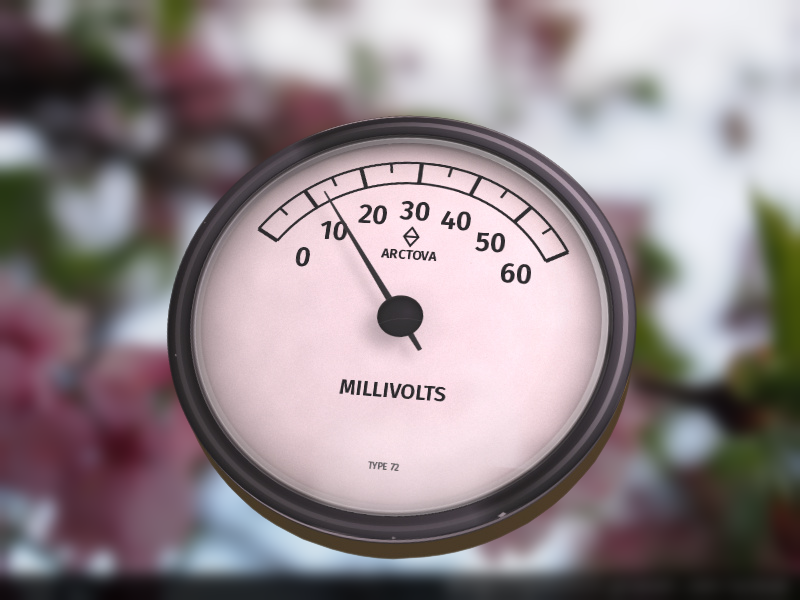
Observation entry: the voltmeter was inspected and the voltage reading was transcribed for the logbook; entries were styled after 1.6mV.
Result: 12.5mV
